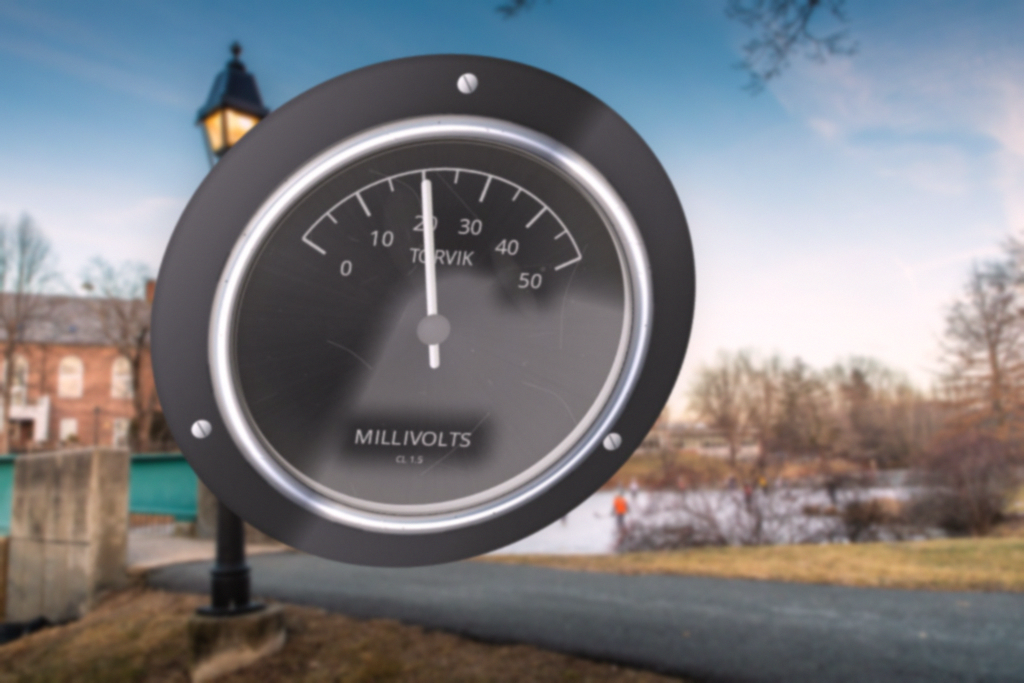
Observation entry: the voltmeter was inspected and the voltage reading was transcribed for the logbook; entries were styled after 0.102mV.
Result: 20mV
